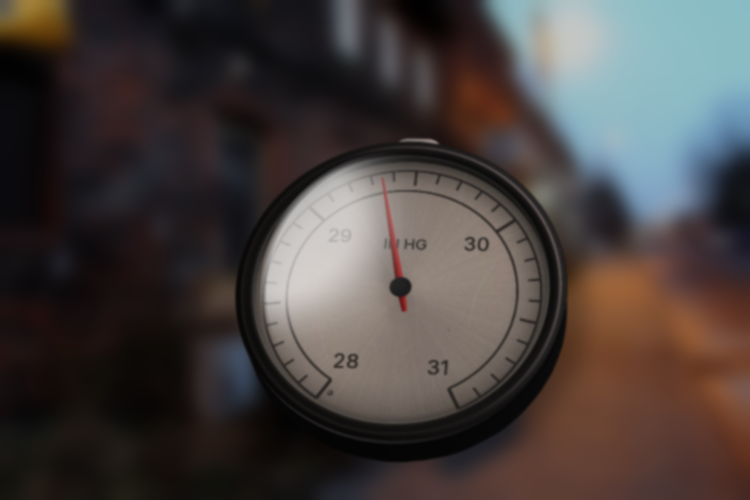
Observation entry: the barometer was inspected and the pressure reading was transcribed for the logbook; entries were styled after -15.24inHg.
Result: 29.35inHg
